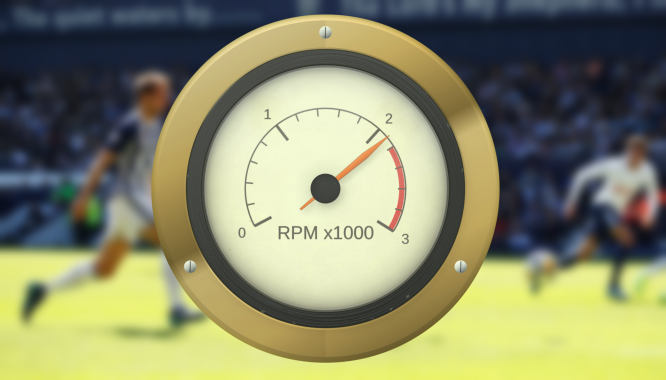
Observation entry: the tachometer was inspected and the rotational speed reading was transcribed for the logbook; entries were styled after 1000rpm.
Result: 2100rpm
